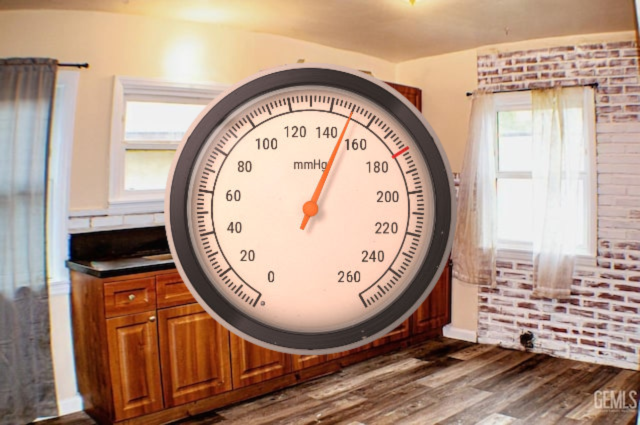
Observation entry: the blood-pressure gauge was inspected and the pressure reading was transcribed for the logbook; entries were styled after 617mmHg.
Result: 150mmHg
